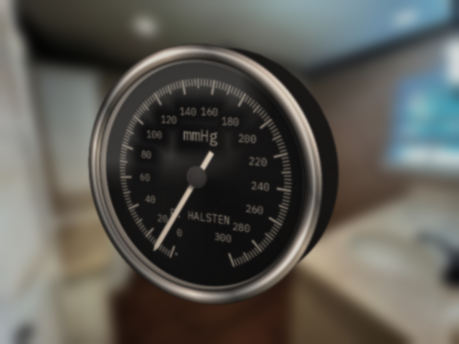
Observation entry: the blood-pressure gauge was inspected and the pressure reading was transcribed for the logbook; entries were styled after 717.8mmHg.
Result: 10mmHg
